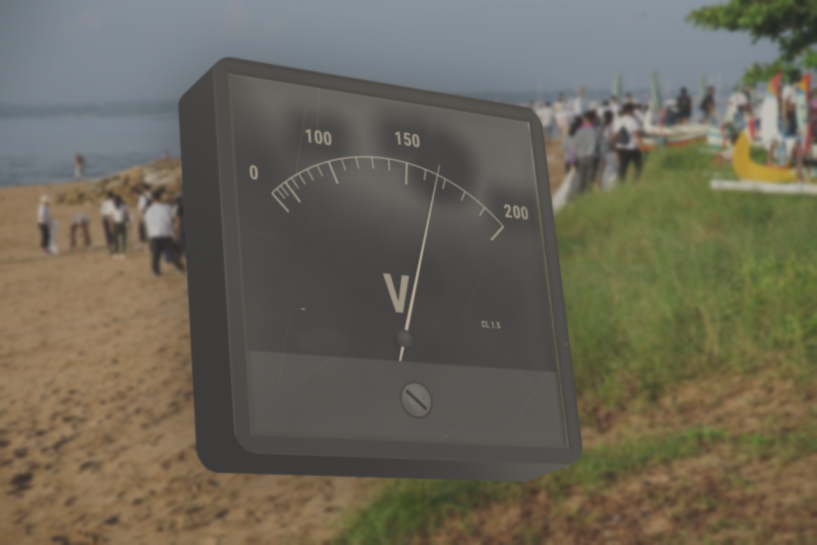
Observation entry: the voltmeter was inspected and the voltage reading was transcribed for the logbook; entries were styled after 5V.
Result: 165V
